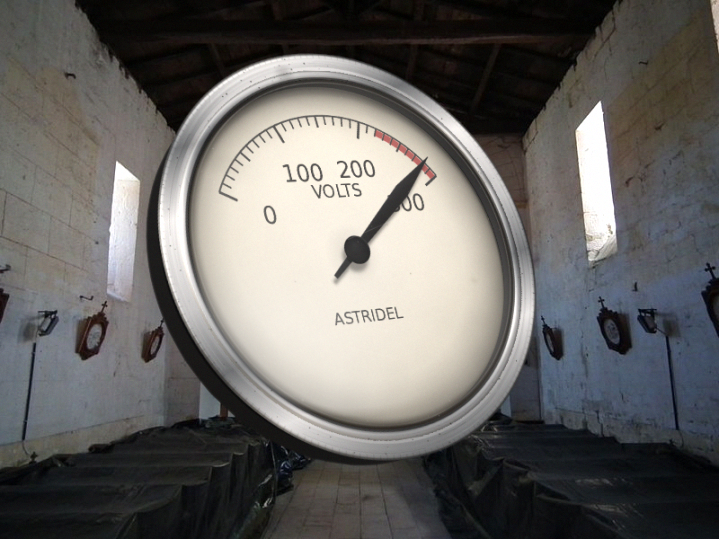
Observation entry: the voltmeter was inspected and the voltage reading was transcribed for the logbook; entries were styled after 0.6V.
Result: 280V
